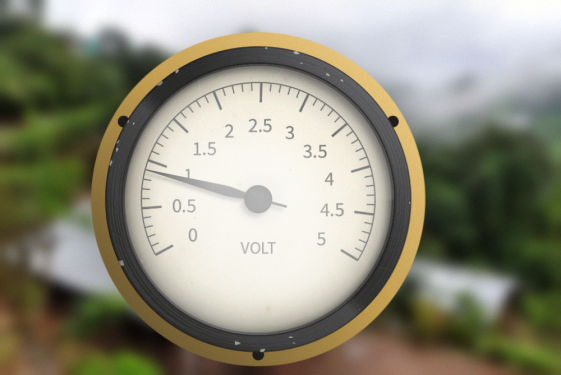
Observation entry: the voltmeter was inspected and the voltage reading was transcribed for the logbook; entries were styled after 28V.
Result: 0.9V
